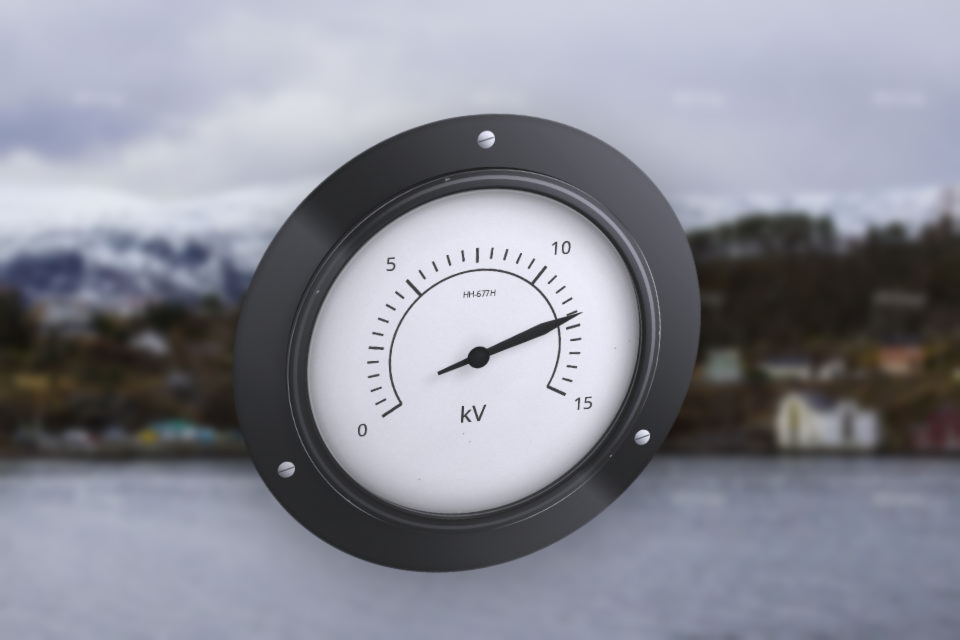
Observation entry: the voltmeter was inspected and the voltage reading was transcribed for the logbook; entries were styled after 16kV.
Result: 12kV
